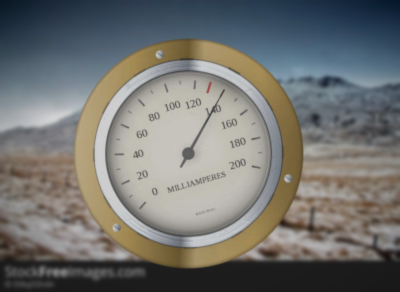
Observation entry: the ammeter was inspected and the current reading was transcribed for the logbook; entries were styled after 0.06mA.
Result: 140mA
